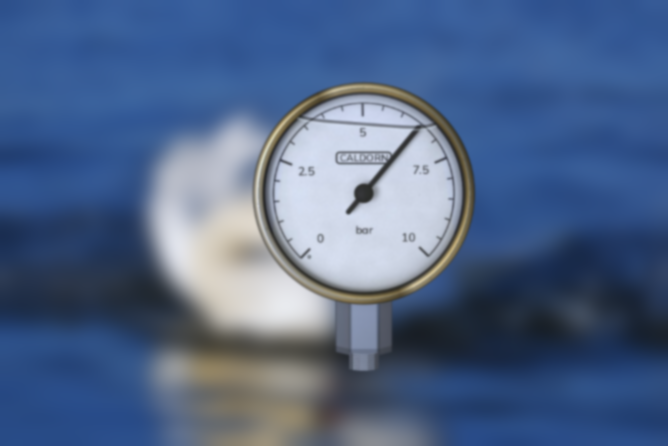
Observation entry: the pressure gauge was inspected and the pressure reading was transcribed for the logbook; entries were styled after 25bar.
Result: 6.5bar
